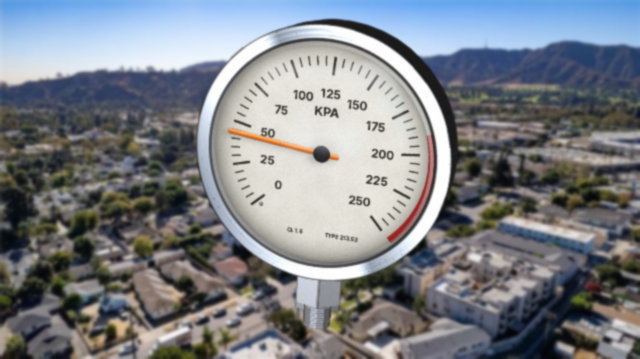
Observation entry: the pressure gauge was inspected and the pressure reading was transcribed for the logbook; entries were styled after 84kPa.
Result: 45kPa
